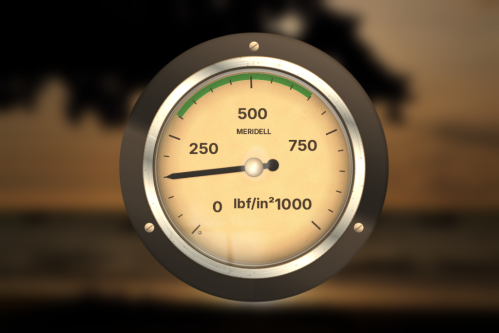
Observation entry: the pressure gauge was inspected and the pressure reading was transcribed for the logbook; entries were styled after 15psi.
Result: 150psi
